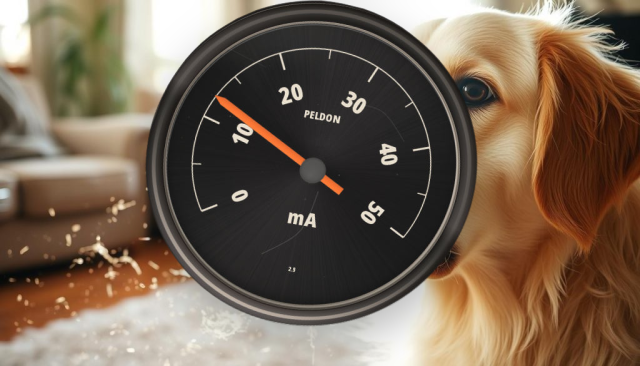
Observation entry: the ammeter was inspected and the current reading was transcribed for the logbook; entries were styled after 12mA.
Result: 12.5mA
